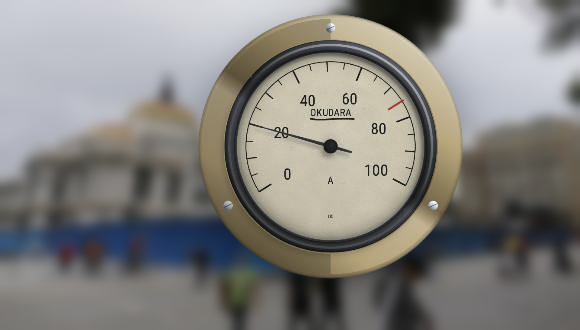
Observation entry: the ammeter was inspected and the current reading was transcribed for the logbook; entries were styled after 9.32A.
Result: 20A
